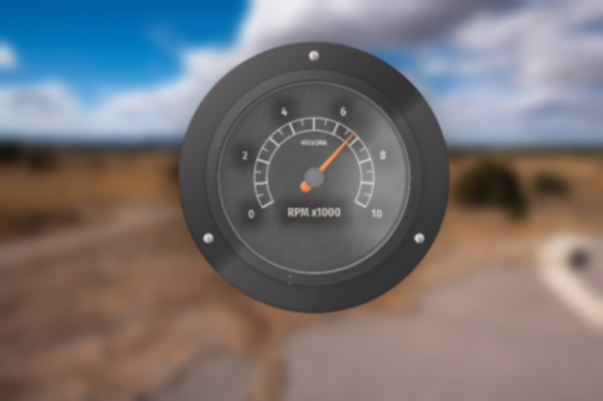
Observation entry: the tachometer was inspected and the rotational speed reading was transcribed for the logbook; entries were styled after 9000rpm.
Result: 6750rpm
